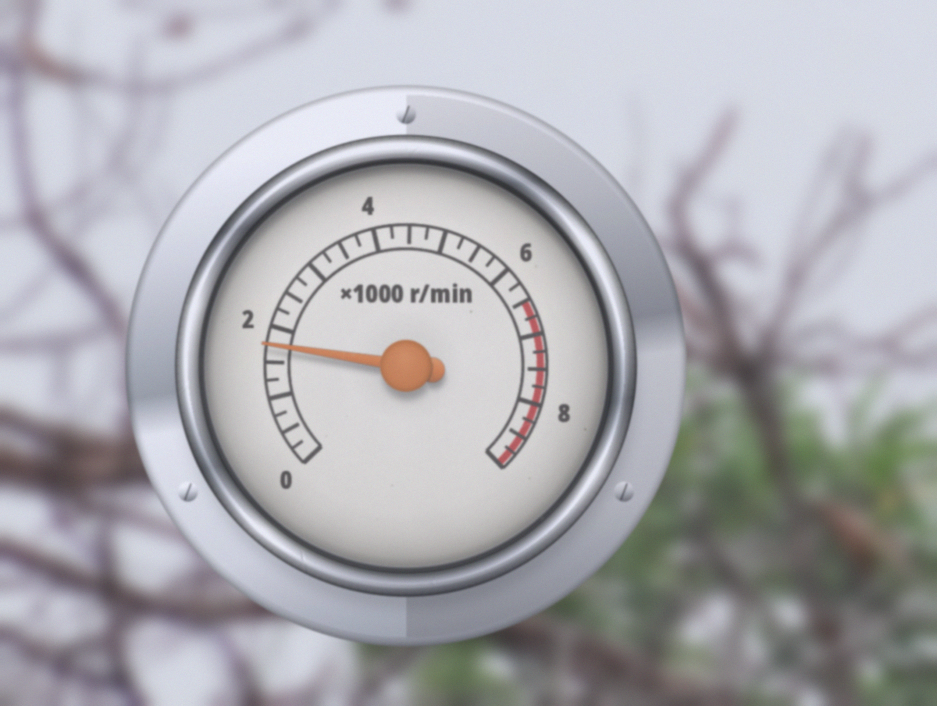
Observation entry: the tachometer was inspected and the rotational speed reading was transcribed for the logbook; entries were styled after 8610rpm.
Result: 1750rpm
